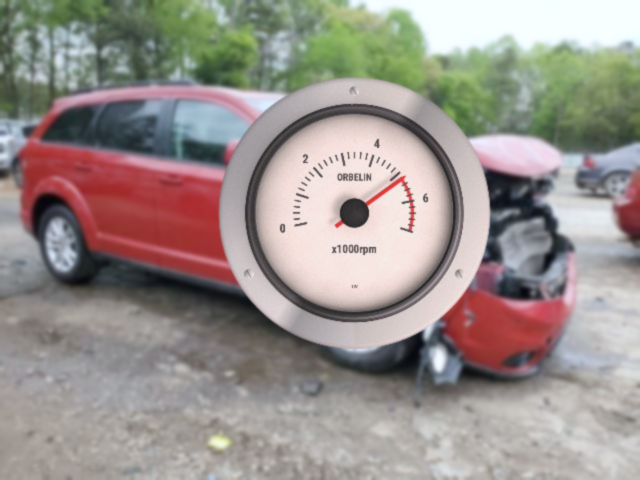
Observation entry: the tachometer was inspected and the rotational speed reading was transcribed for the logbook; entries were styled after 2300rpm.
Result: 5200rpm
